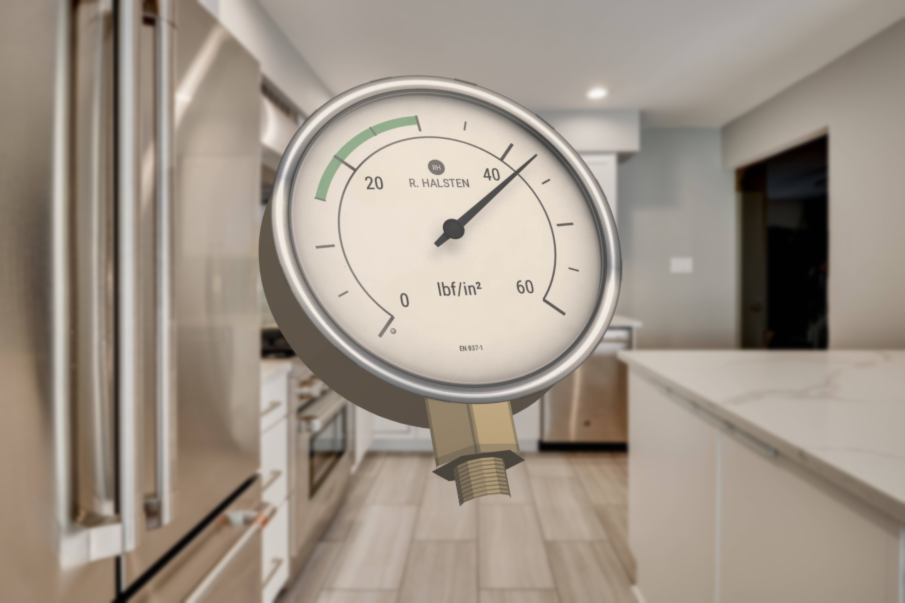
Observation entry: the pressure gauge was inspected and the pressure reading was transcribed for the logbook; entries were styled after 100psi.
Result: 42.5psi
